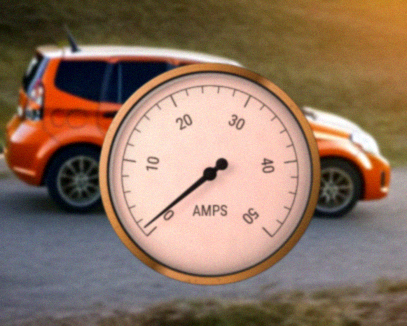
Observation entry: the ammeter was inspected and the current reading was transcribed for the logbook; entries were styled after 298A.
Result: 1A
